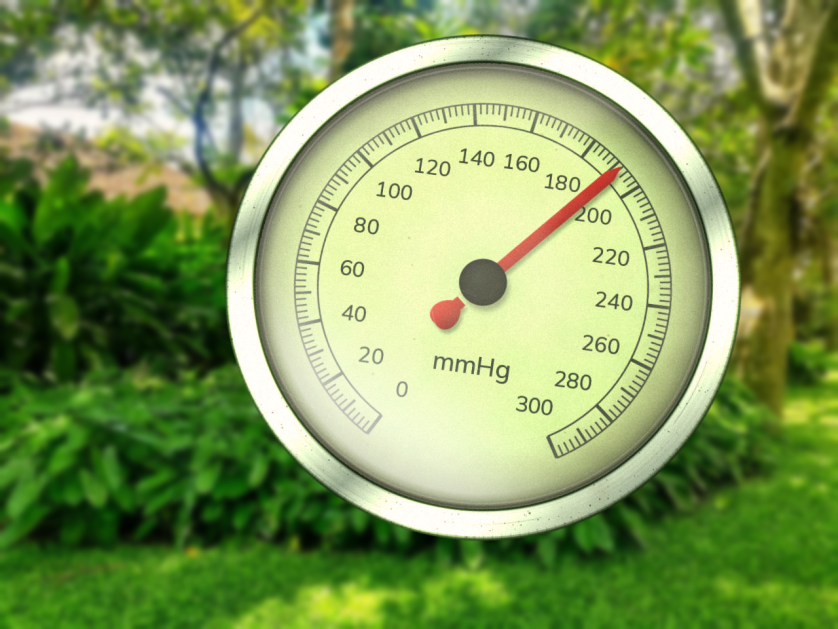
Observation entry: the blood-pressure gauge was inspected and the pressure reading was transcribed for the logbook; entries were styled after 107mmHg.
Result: 192mmHg
